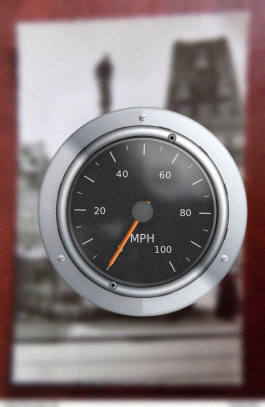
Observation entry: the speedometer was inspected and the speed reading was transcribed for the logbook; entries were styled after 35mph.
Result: 0mph
